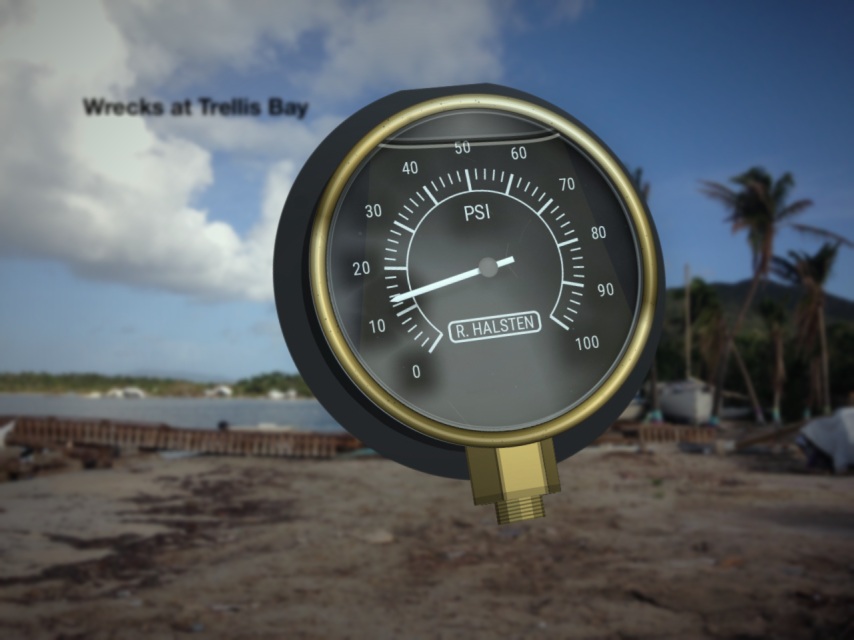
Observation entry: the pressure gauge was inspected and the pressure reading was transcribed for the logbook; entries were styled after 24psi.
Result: 13psi
